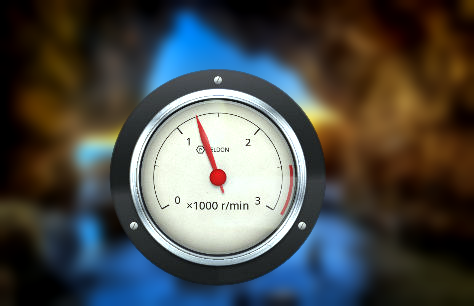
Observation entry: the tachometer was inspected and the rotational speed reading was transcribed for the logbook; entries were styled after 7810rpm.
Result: 1250rpm
